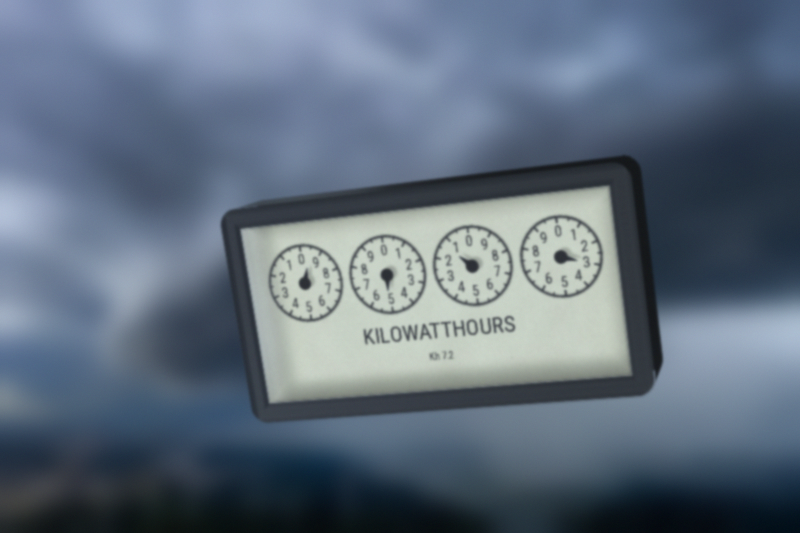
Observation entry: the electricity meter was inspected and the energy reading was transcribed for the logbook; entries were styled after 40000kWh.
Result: 9513kWh
